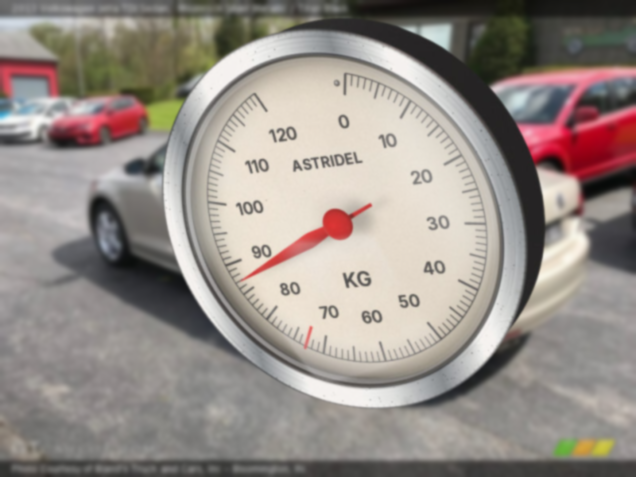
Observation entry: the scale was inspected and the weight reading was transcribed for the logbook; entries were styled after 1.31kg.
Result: 87kg
